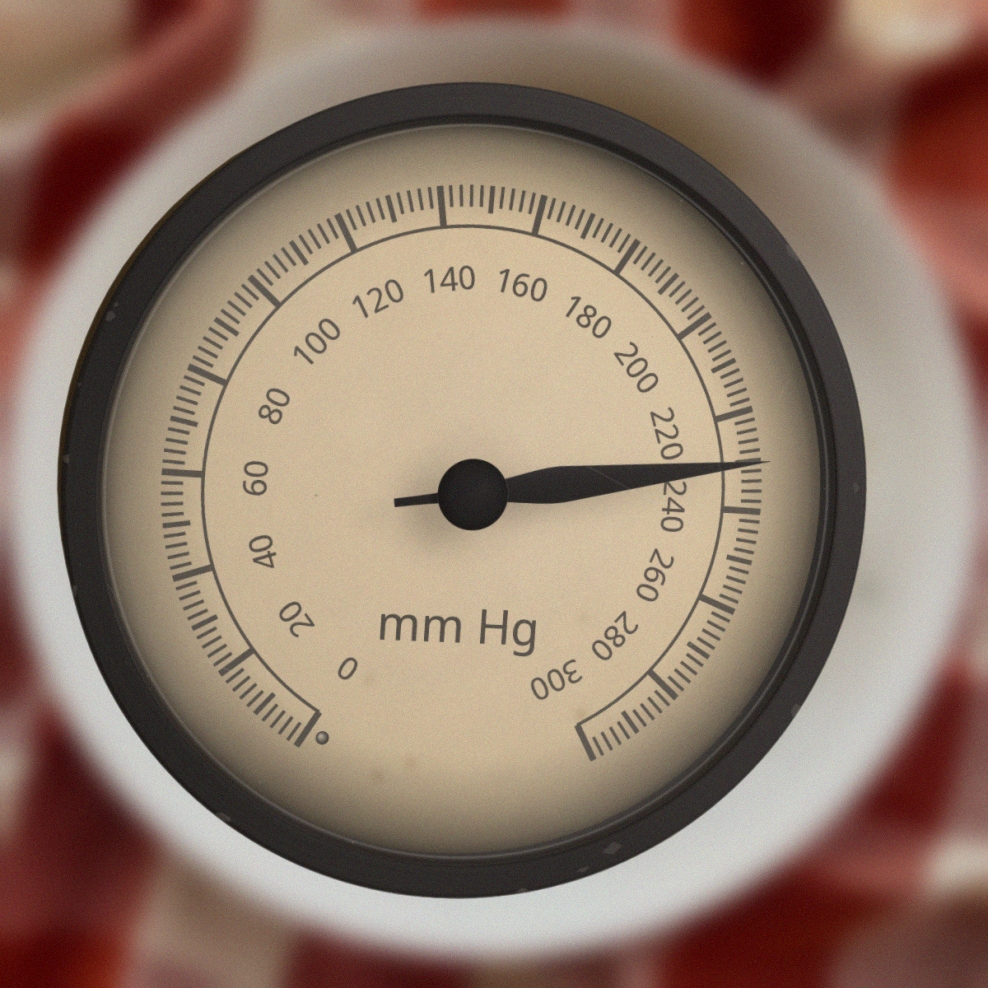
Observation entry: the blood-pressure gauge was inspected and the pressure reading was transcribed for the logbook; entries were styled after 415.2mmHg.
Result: 230mmHg
